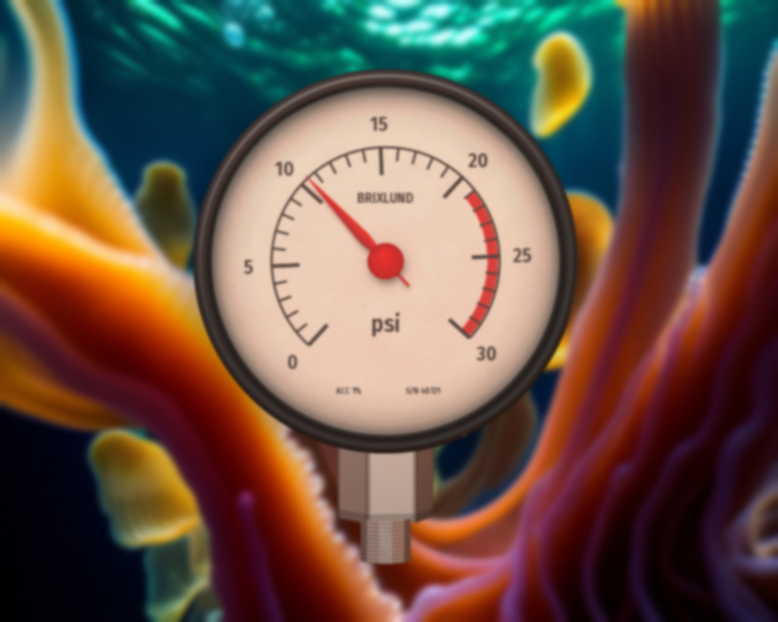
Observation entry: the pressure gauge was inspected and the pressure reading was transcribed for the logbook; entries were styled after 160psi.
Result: 10.5psi
